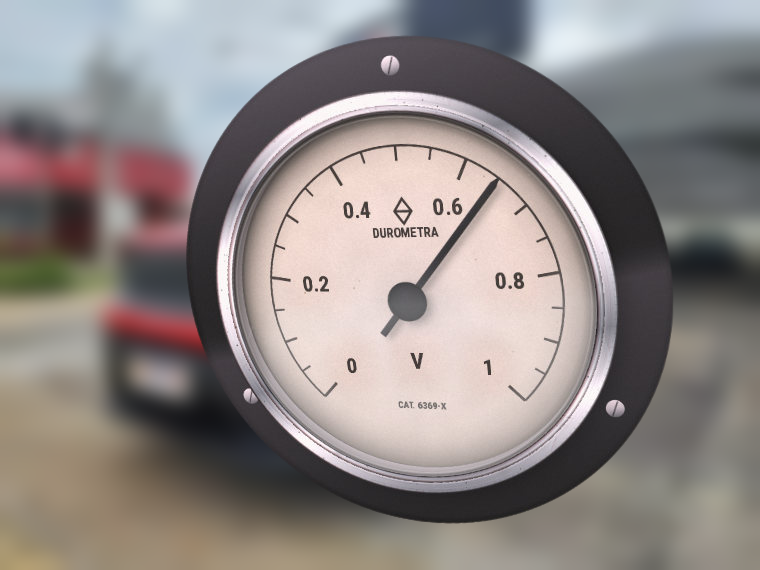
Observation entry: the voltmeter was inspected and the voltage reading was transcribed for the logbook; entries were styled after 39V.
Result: 0.65V
